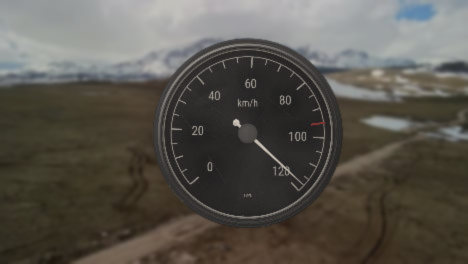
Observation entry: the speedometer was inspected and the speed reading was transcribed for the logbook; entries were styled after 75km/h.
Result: 117.5km/h
